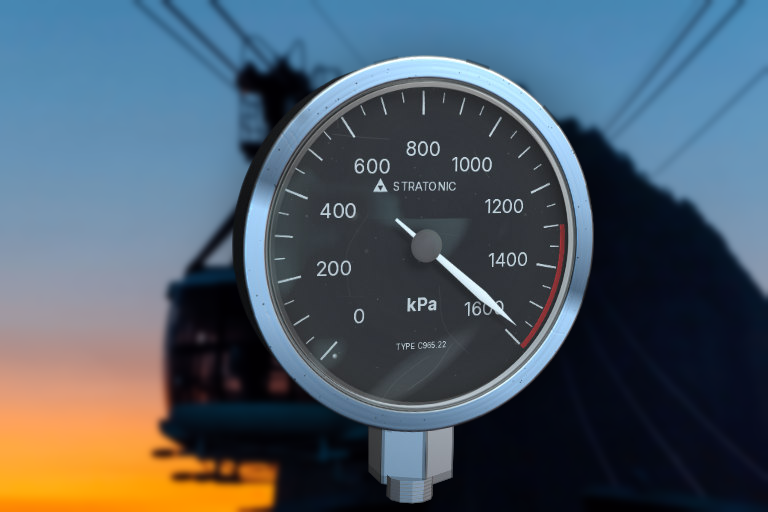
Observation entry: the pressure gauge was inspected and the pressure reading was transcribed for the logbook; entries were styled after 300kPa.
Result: 1575kPa
